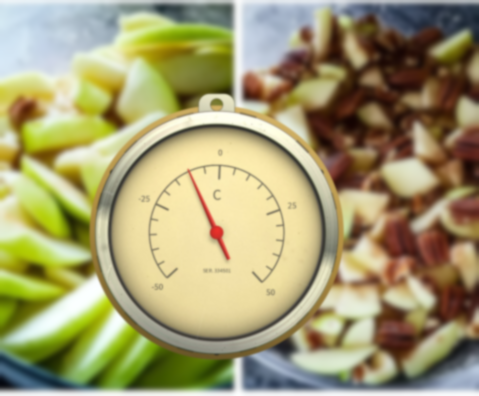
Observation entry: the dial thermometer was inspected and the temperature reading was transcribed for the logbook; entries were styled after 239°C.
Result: -10°C
